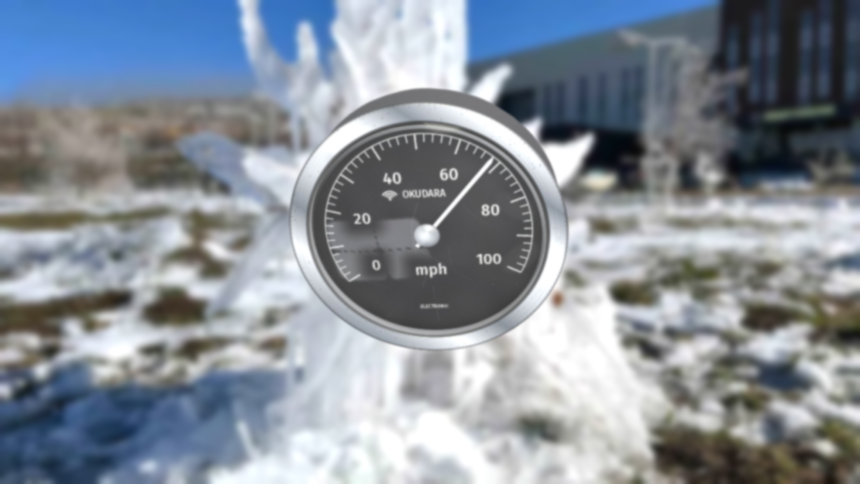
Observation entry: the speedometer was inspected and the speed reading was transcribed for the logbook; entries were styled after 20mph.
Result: 68mph
